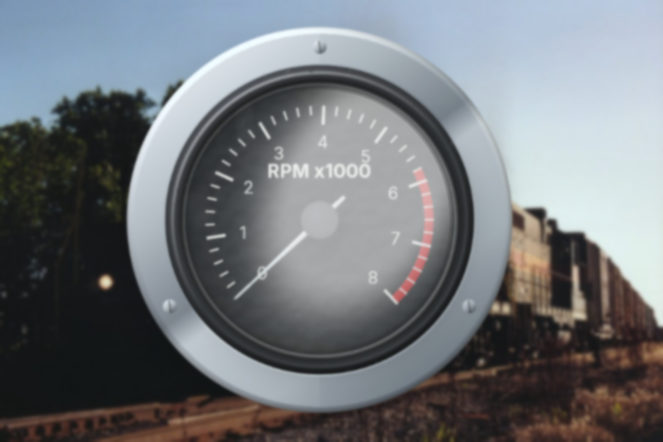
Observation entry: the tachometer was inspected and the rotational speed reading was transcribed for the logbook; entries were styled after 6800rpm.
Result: 0rpm
